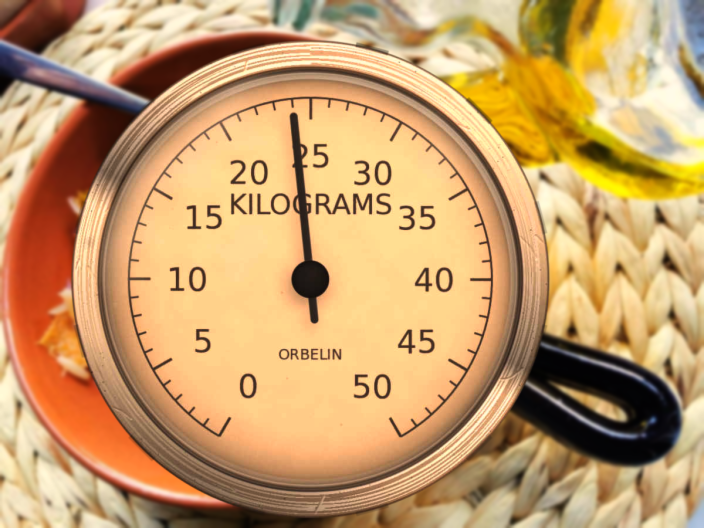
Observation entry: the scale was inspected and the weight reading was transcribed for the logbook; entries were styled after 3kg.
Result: 24kg
